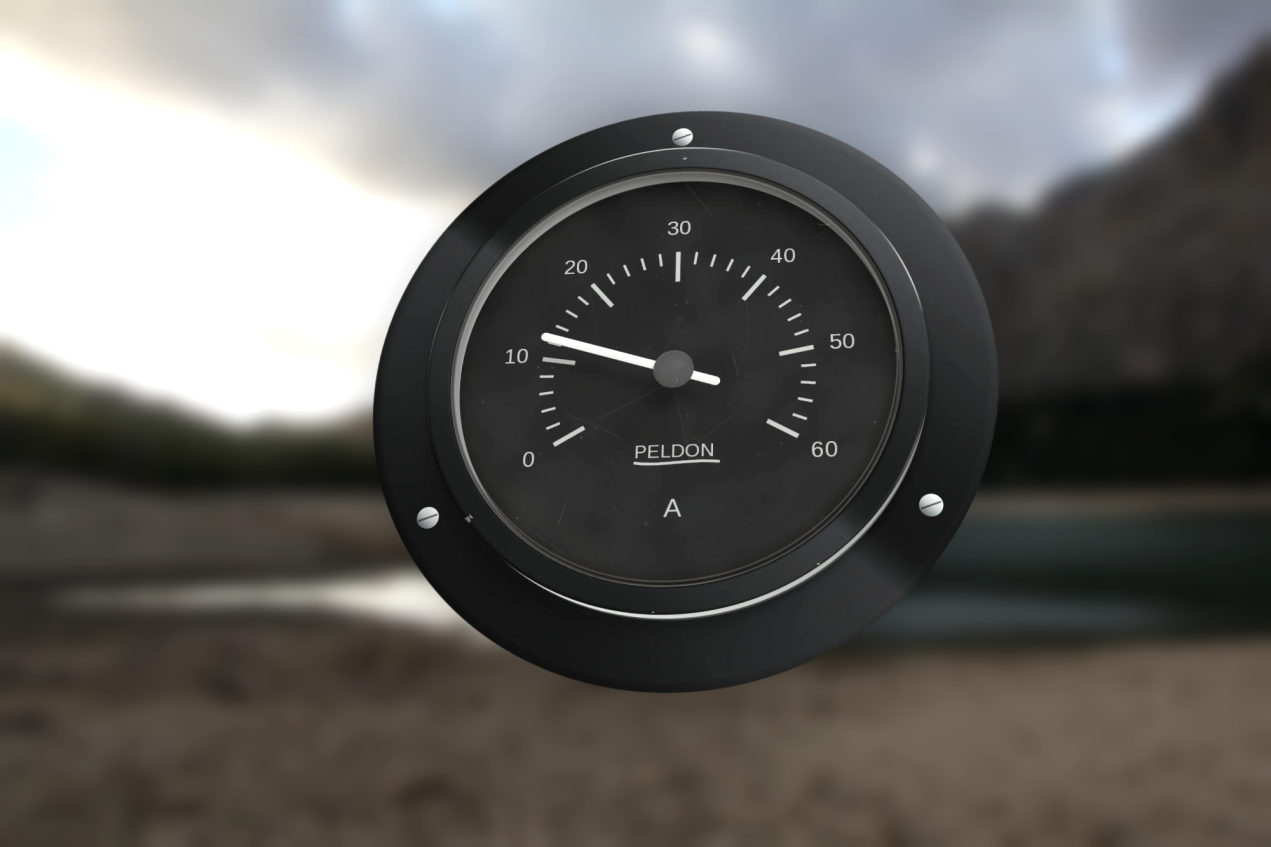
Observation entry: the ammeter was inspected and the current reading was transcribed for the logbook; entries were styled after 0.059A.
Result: 12A
